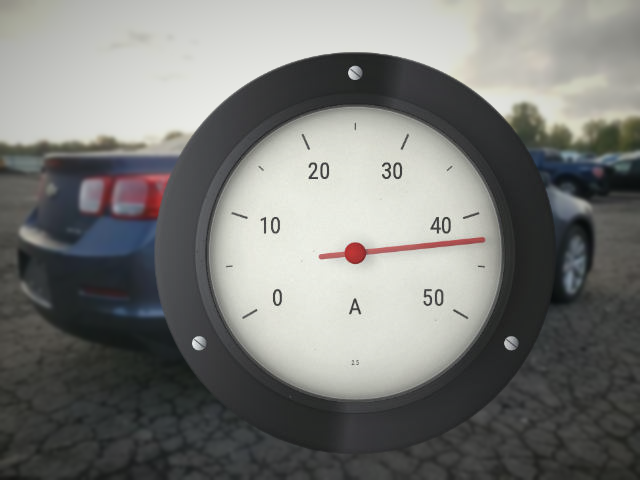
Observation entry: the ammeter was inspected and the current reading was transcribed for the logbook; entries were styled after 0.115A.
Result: 42.5A
